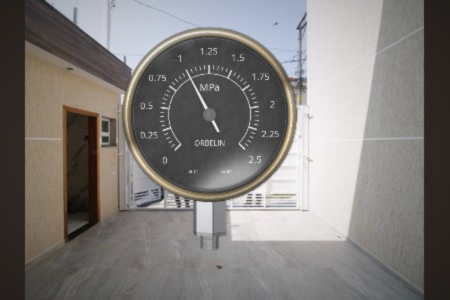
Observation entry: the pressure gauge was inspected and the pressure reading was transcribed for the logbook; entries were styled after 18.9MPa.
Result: 1MPa
